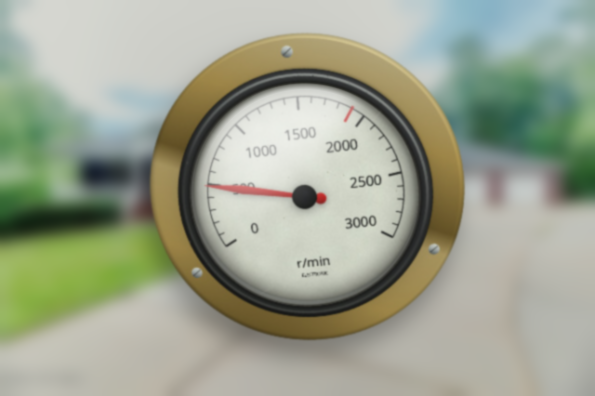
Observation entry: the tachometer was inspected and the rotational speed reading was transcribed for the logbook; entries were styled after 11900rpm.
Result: 500rpm
